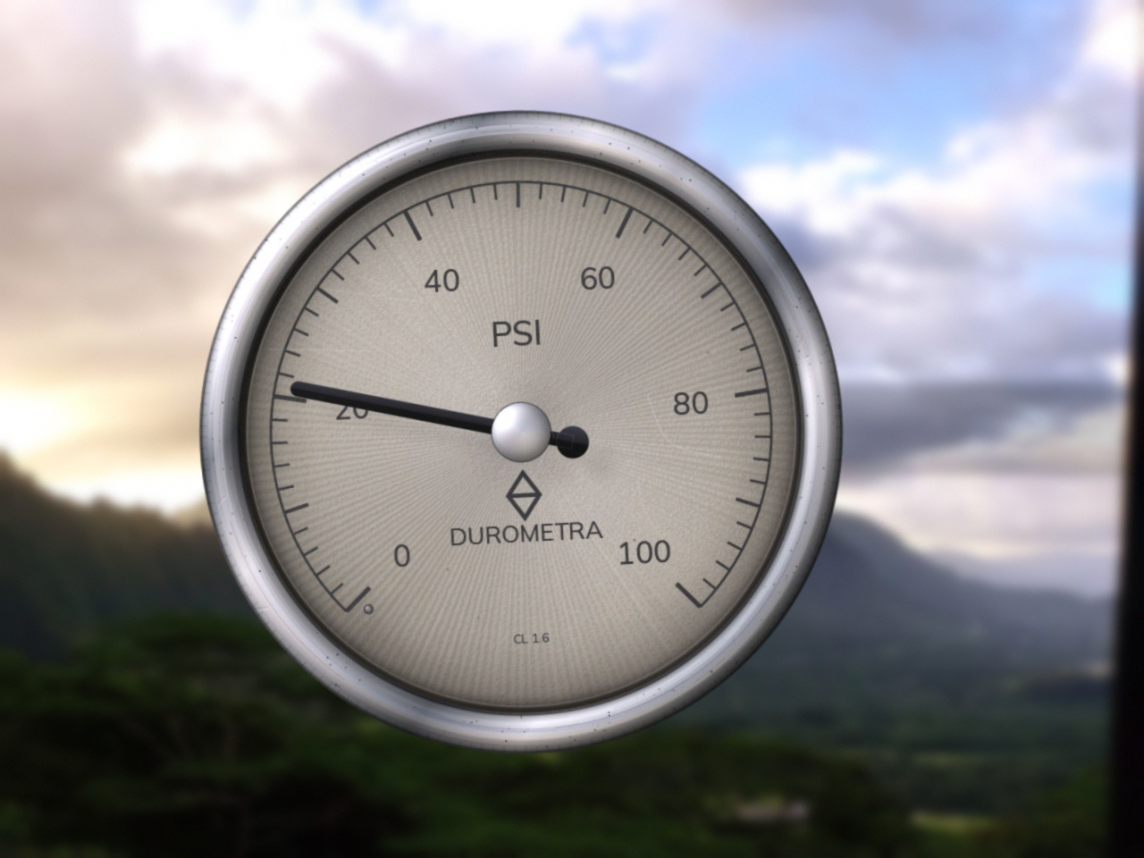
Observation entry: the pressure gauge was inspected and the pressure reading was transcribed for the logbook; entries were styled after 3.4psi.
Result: 21psi
